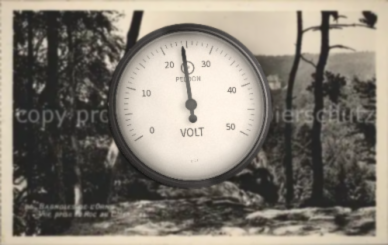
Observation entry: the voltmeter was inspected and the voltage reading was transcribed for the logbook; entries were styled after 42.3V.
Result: 24V
